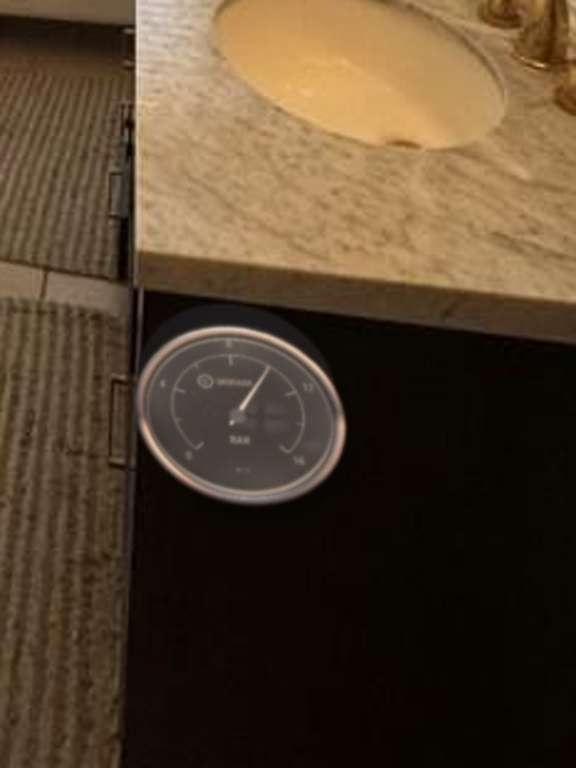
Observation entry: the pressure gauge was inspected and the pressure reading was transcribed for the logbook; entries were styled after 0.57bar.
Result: 10bar
